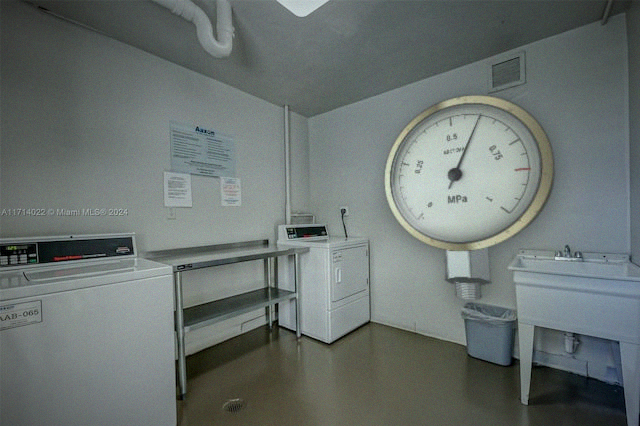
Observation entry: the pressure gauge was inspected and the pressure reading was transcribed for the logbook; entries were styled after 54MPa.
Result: 0.6MPa
